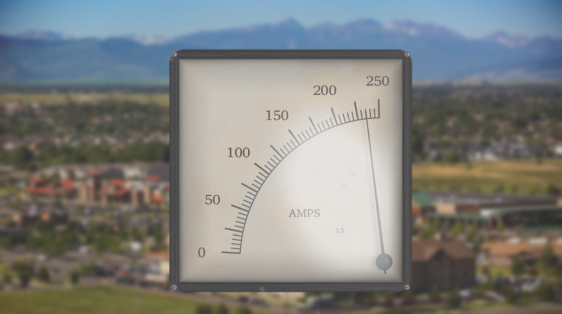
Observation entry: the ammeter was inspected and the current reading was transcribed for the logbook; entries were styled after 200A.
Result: 235A
